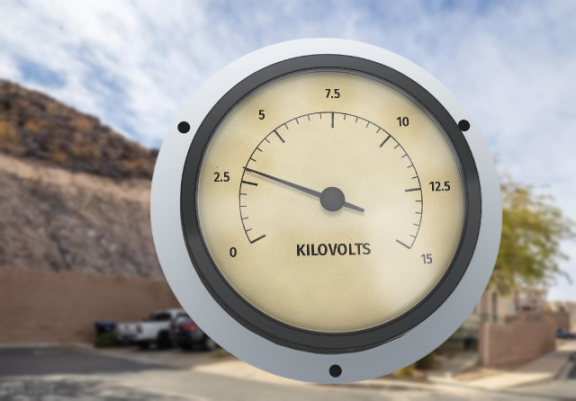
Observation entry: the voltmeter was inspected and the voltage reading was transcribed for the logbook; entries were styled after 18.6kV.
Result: 3kV
